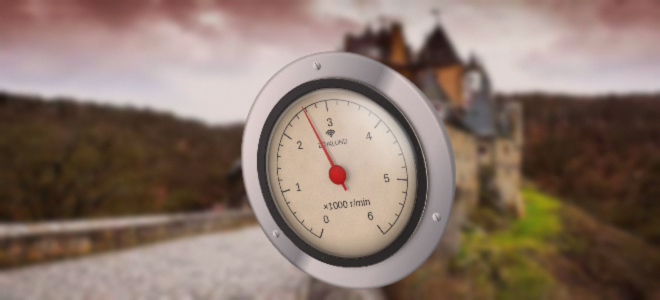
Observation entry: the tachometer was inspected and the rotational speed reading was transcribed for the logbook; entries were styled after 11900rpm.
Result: 2600rpm
